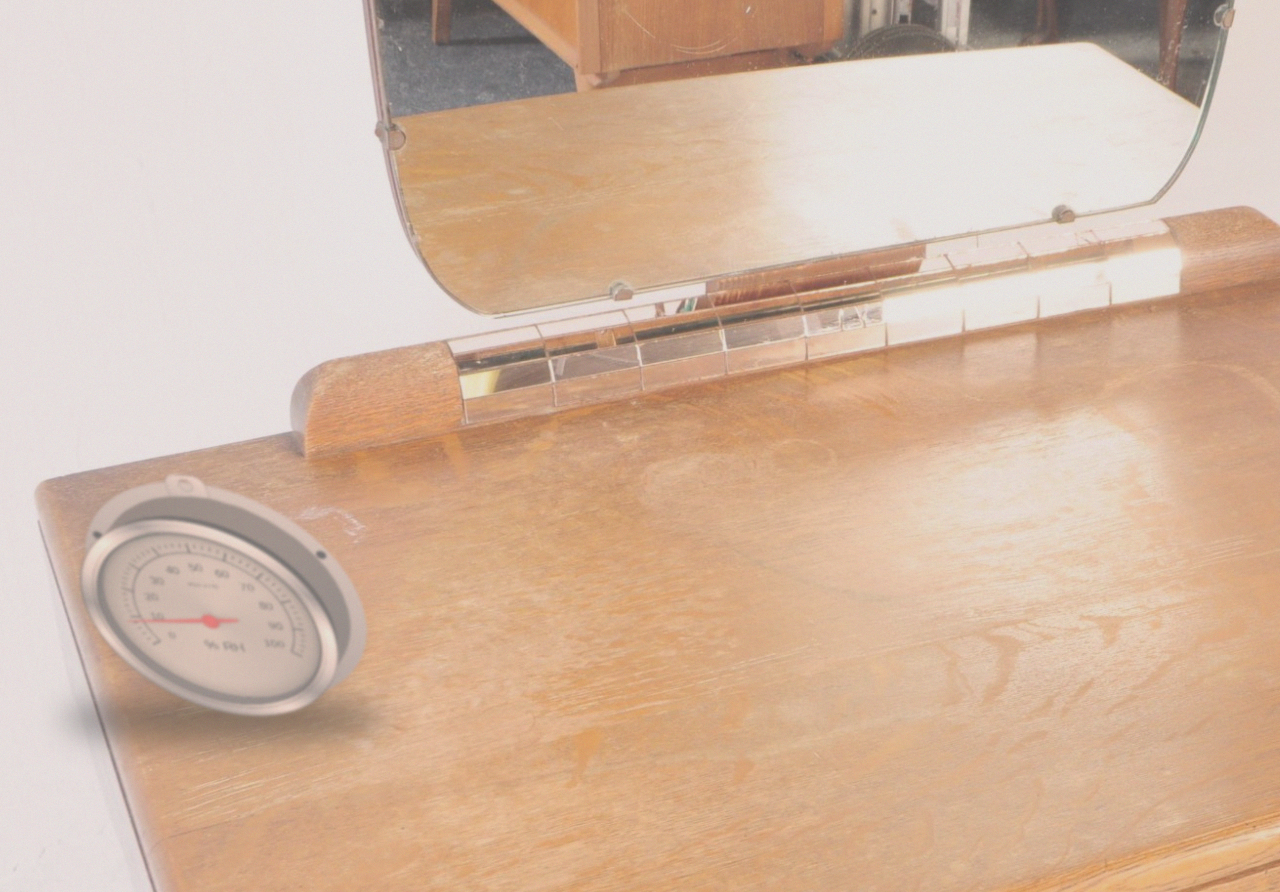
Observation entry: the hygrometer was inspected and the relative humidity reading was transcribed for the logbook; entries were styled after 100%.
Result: 10%
